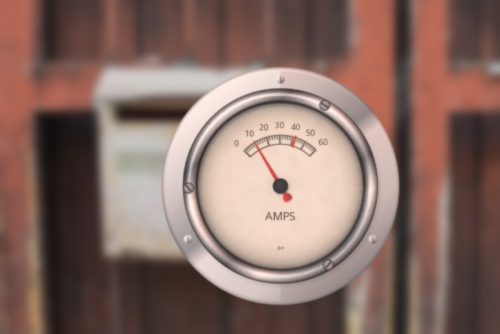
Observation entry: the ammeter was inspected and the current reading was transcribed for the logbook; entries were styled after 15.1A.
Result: 10A
